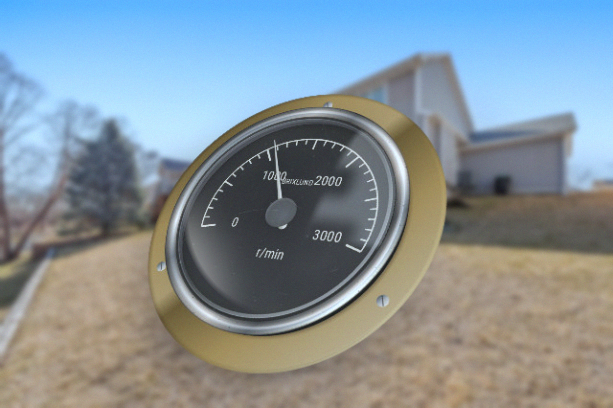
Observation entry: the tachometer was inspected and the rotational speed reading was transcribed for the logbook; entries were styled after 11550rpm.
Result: 1100rpm
